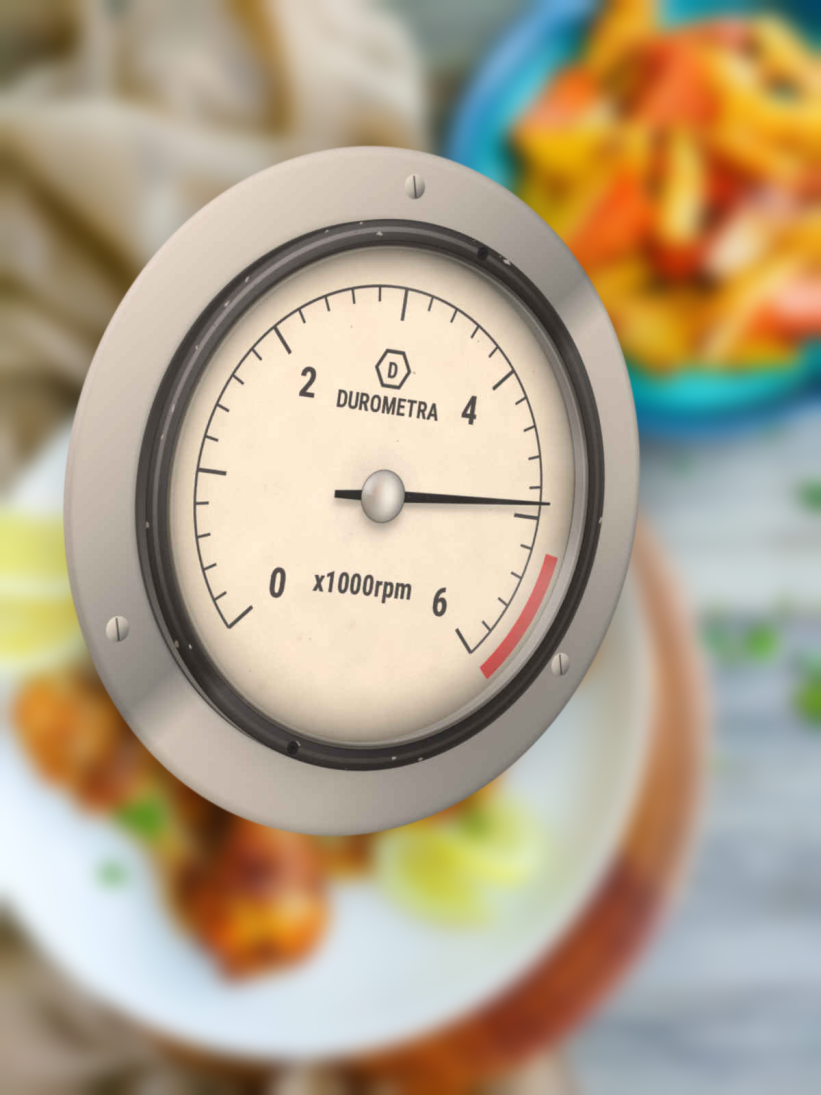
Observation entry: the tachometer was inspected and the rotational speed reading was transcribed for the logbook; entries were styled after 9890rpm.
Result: 4900rpm
